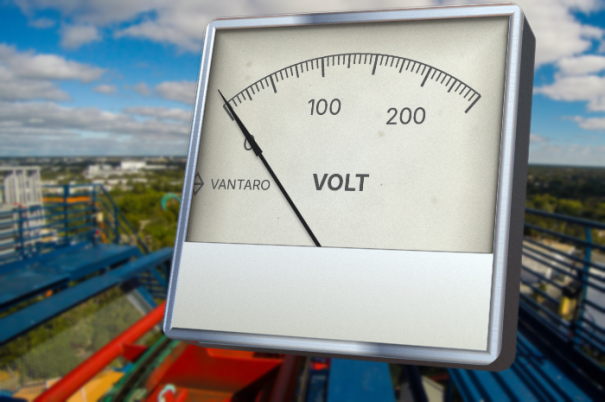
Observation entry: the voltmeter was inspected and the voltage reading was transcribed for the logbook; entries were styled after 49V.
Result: 5V
